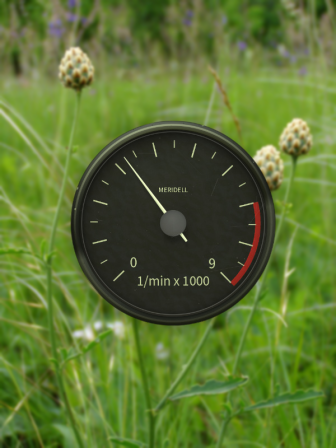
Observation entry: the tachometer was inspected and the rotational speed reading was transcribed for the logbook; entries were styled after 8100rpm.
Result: 3250rpm
